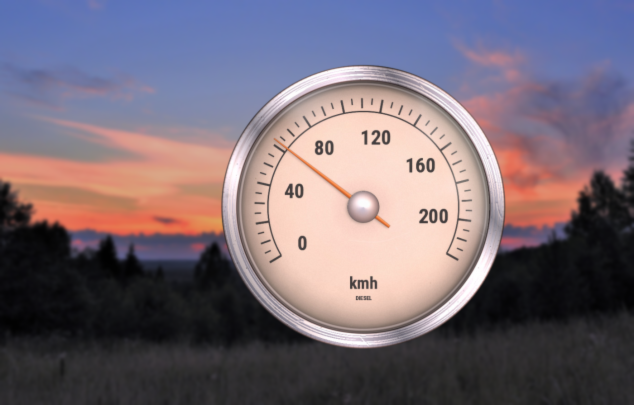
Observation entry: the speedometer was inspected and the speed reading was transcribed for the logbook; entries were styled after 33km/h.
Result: 62.5km/h
